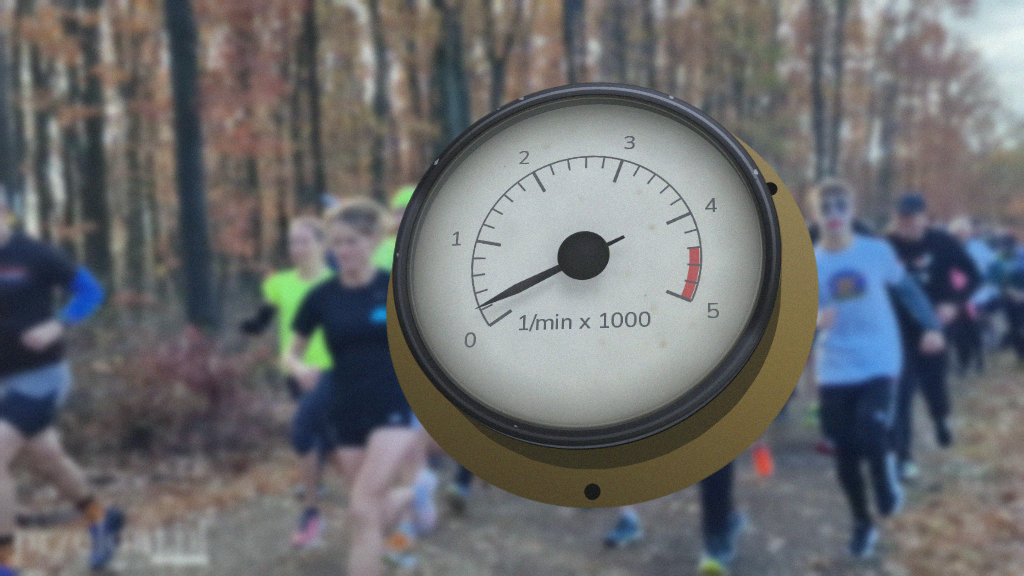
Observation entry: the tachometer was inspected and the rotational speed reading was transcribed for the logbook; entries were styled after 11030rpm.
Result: 200rpm
